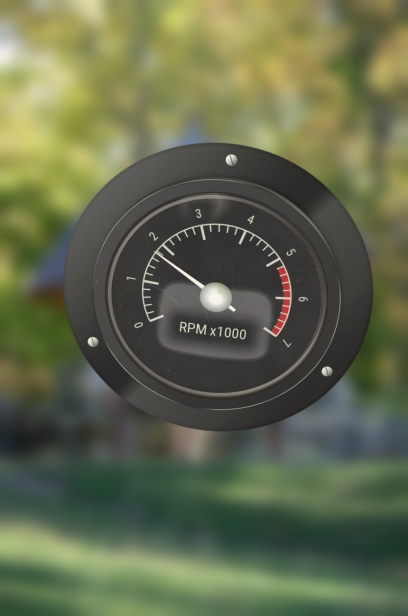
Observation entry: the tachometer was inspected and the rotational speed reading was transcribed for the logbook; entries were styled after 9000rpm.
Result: 1800rpm
